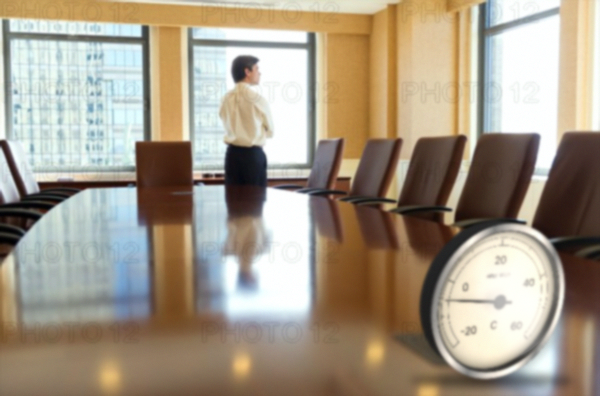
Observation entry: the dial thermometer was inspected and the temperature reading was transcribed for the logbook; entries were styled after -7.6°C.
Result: -5°C
